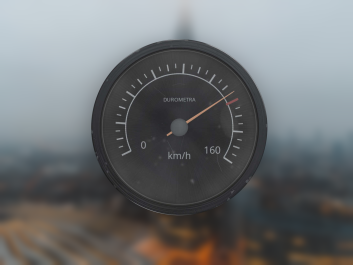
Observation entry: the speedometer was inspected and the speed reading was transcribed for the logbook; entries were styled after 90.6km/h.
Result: 115km/h
